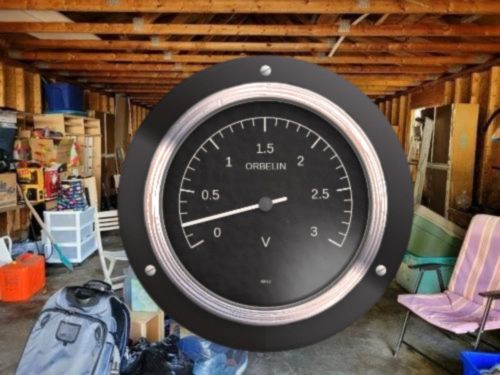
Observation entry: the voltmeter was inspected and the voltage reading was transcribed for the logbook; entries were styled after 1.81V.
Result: 0.2V
